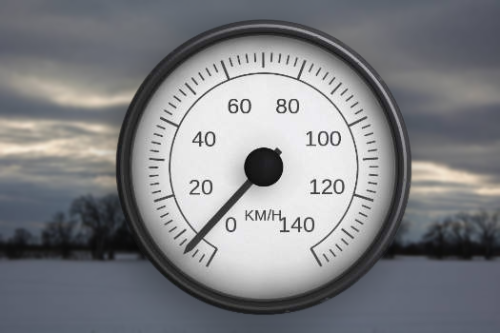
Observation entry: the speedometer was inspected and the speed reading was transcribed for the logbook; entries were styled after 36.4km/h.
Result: 6km/h
